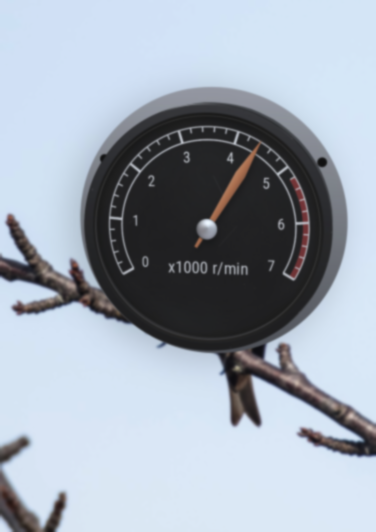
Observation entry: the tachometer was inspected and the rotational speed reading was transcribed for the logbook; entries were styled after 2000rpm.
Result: 4400rpm
